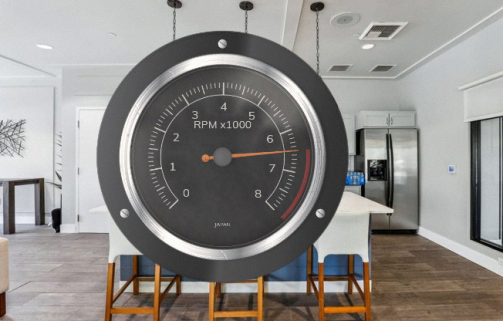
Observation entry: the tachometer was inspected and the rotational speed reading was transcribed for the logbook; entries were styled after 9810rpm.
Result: 6500rpm
